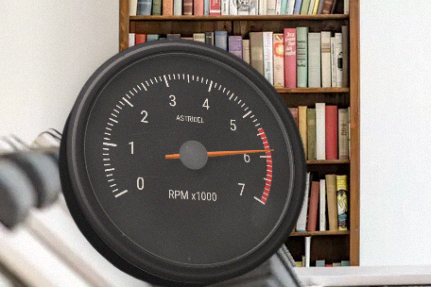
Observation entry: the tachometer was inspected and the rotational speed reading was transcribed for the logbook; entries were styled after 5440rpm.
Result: 5900rpm
